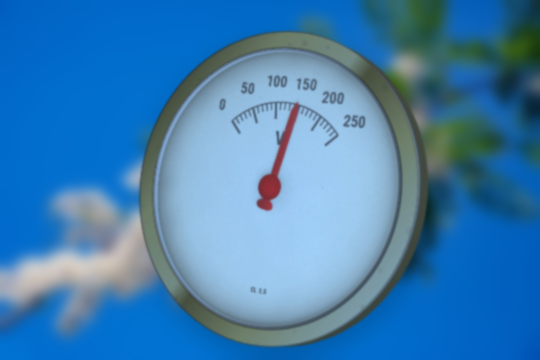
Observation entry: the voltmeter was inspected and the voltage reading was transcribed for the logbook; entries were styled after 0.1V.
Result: 150V
